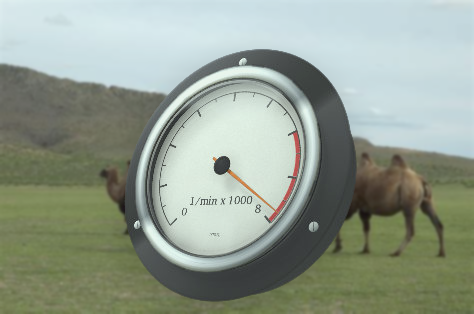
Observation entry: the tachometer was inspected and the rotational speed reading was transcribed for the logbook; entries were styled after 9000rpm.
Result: 7750rpm
